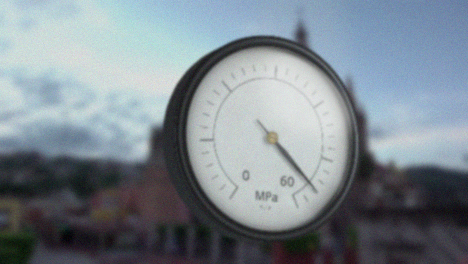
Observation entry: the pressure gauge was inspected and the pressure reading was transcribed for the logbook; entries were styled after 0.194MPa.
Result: 56MPa
